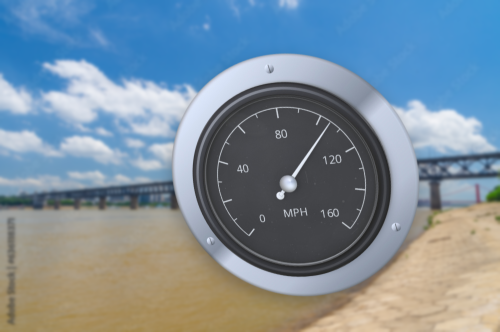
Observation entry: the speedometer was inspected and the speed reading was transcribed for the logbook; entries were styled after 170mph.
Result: 105mph
